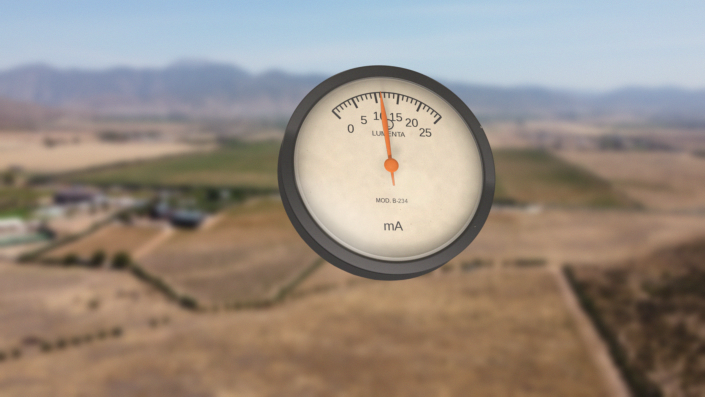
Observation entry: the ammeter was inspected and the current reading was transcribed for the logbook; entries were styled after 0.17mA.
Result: 11mA
